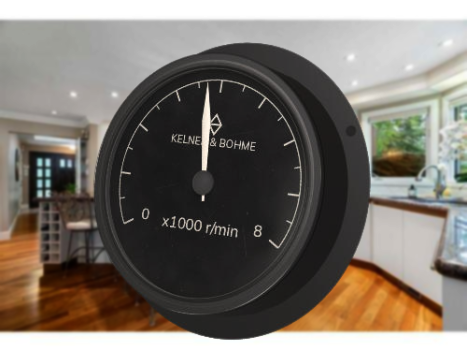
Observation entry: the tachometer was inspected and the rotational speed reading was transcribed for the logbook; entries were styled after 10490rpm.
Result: 3750rpm
